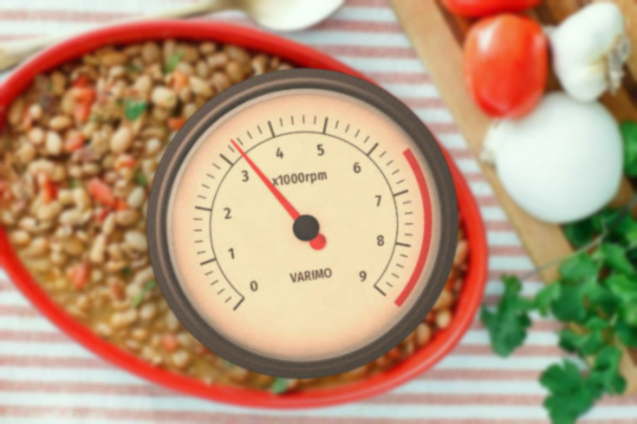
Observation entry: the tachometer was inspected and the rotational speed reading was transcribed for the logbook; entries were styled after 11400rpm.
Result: 3300rpm
